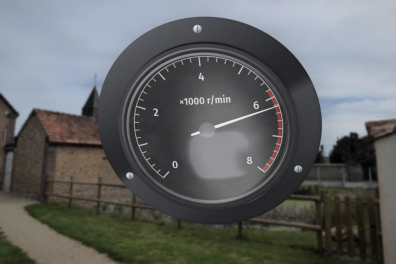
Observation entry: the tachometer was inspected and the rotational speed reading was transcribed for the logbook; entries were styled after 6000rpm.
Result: 6200rpm
